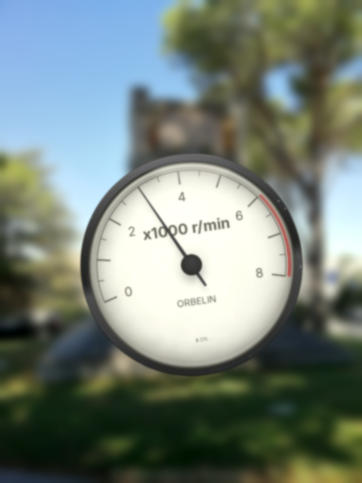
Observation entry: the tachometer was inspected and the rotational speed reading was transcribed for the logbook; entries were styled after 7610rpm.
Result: 3000rpm
